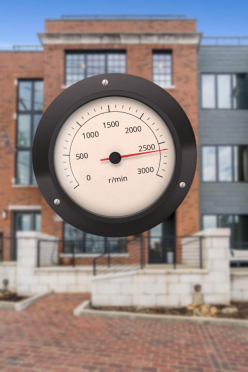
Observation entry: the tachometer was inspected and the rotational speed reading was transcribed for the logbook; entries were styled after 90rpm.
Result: 2600rpm
